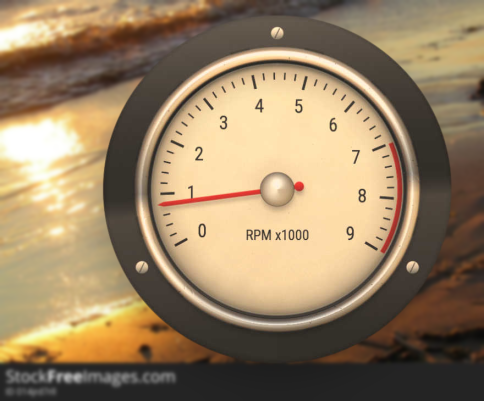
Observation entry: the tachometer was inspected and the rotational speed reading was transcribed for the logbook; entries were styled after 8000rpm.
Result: 800rpm
